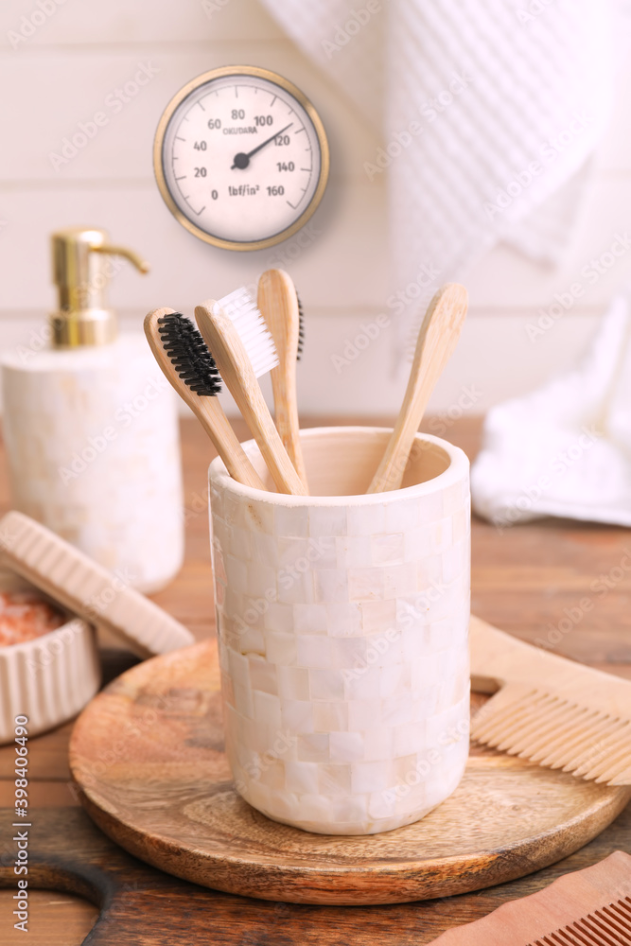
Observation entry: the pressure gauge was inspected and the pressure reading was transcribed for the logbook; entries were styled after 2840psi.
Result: 115psi
